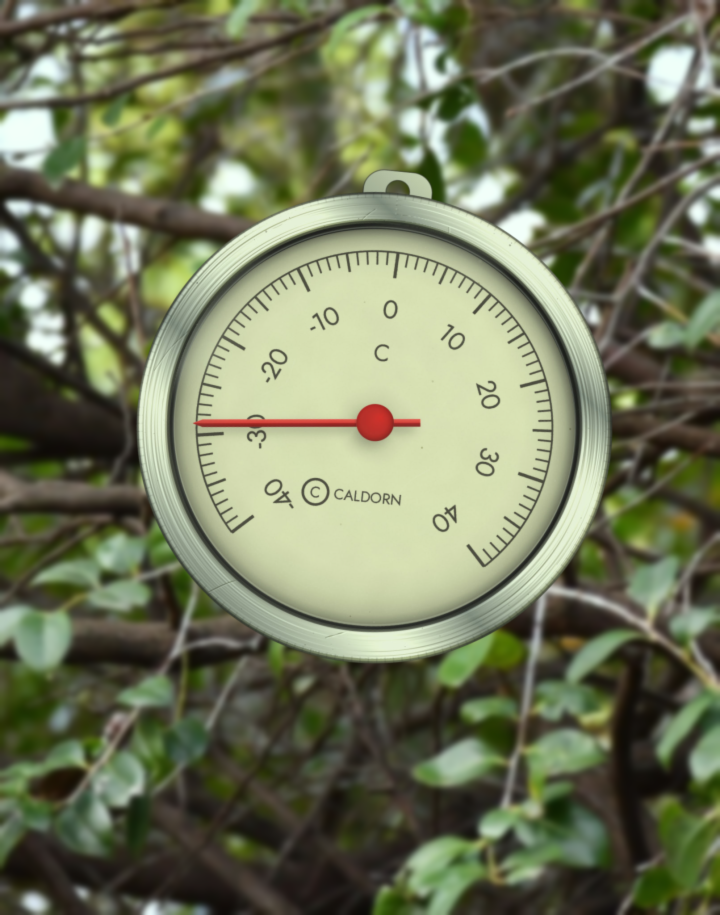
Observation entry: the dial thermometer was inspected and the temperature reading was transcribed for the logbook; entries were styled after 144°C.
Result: -29°C
